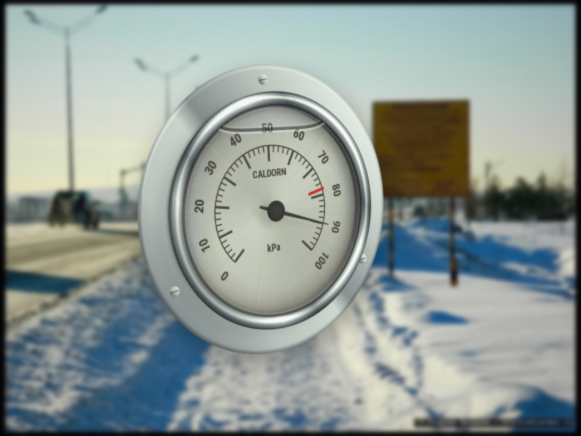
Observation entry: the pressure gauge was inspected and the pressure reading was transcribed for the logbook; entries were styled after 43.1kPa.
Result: 90kPa
